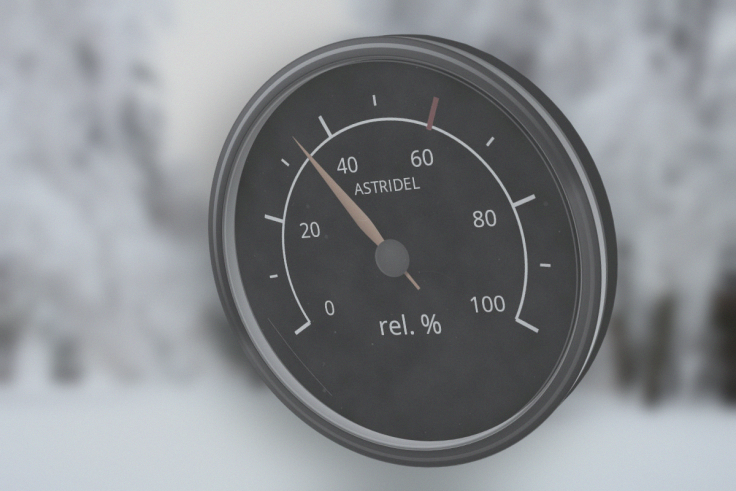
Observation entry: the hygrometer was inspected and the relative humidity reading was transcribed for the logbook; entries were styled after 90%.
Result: 35%
